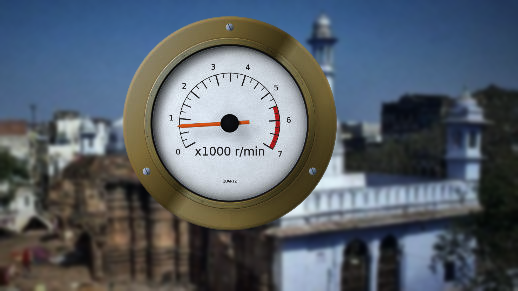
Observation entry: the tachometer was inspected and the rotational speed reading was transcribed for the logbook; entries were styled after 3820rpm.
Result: 750rpm
